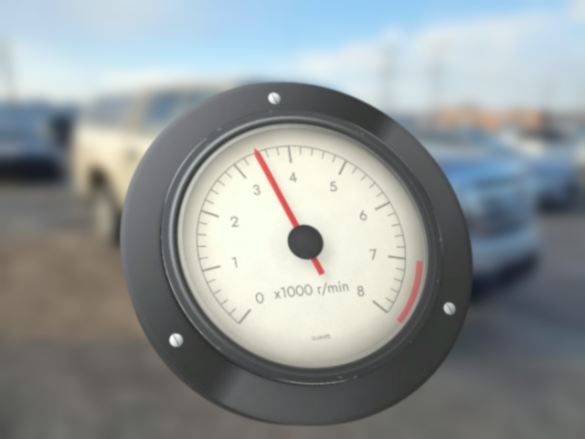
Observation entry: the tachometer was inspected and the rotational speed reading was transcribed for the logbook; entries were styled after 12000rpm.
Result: 3400rpm
